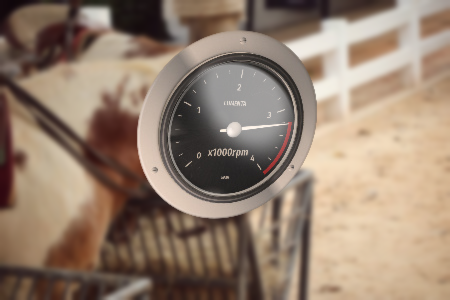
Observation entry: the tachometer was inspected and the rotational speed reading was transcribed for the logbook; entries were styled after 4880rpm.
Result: 3200rpm
